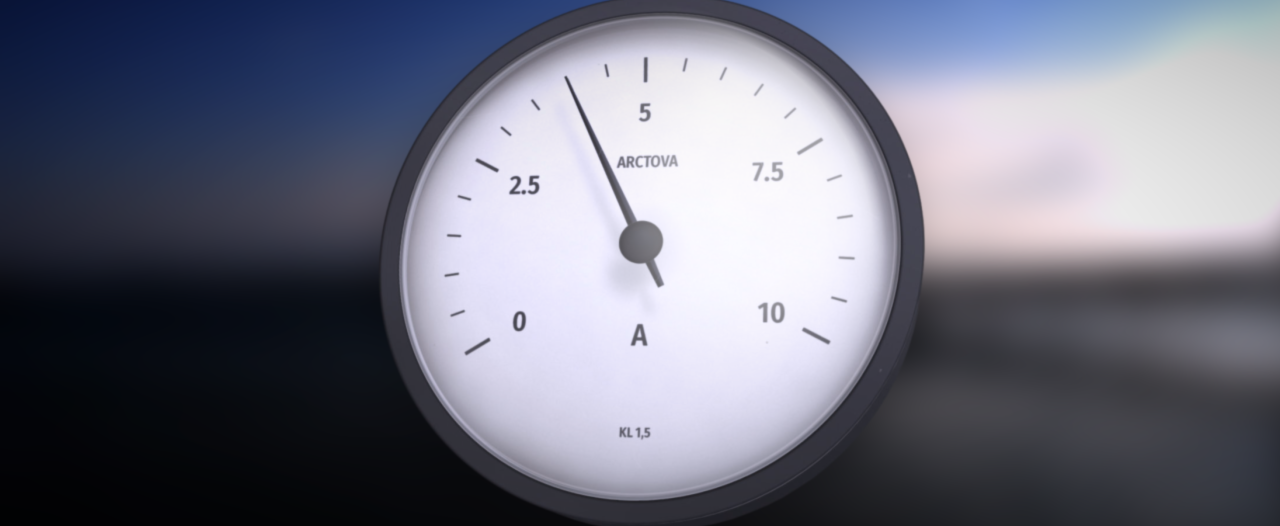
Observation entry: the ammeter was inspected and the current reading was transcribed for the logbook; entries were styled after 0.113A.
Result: 4A
